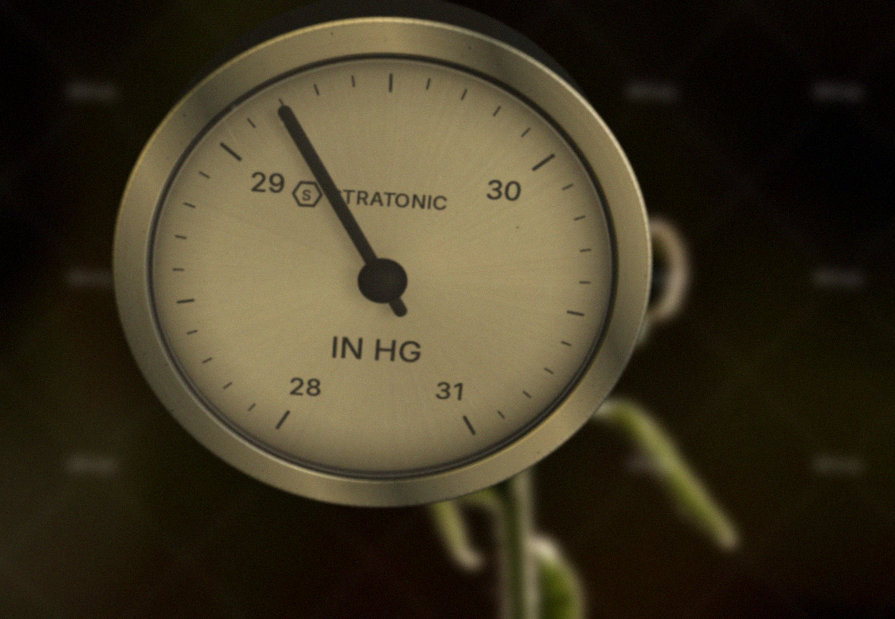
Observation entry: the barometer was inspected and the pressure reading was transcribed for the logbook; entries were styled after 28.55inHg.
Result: 29.2inHg
